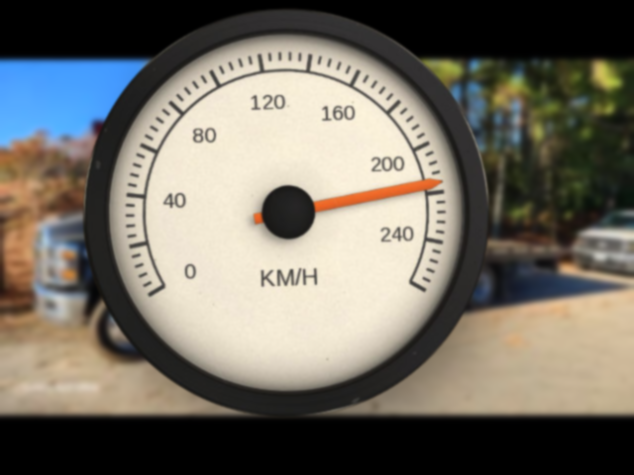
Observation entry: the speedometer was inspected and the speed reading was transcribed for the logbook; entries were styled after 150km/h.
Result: 216km/h
